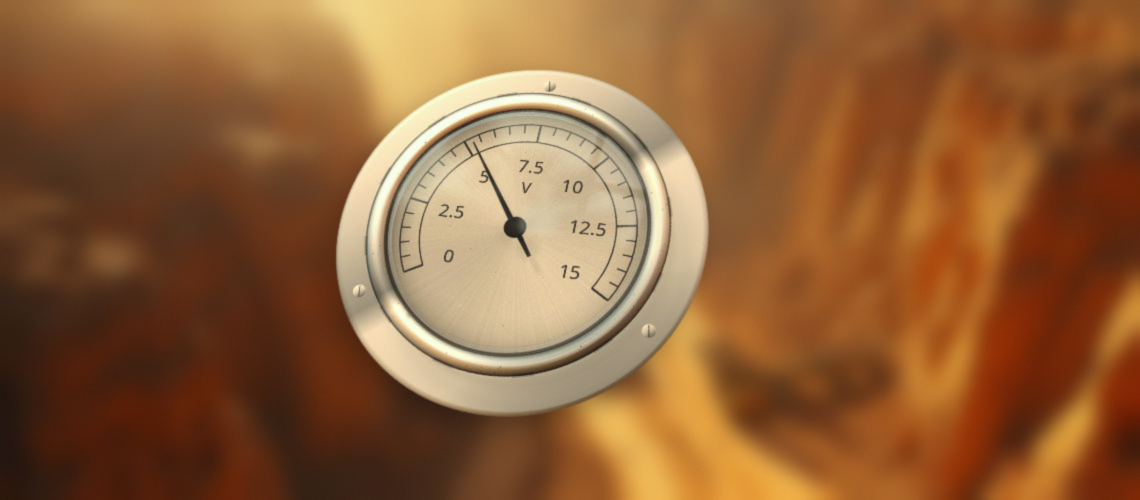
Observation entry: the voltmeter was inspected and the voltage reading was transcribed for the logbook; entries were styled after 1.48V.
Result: 5.25V
